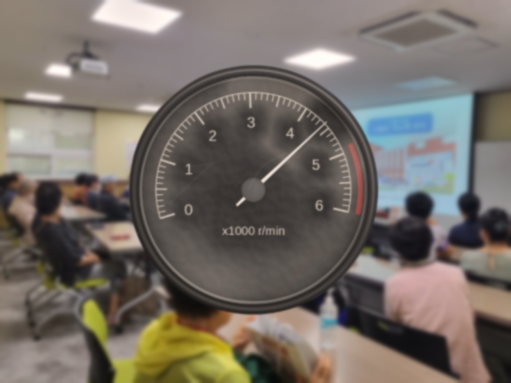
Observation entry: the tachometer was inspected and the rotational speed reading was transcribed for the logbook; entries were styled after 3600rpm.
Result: 4400rpm
